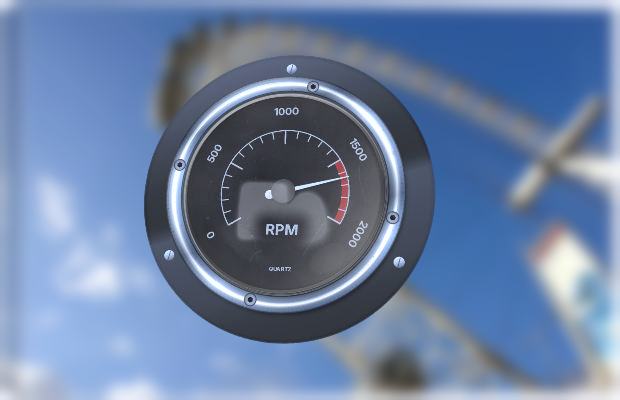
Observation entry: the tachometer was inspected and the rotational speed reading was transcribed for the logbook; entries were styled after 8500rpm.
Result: 1650rpm
